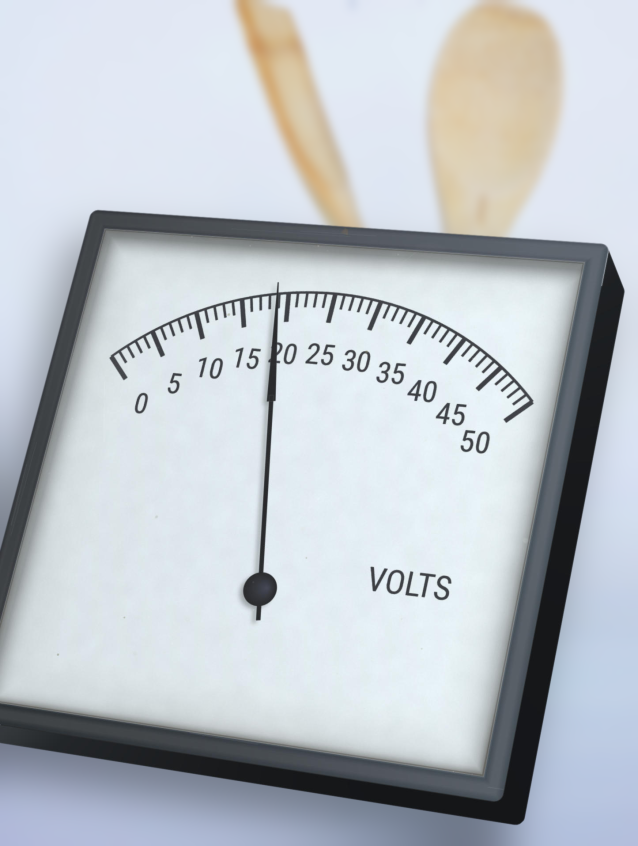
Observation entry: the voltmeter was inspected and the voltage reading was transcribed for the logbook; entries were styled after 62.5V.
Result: 19V
